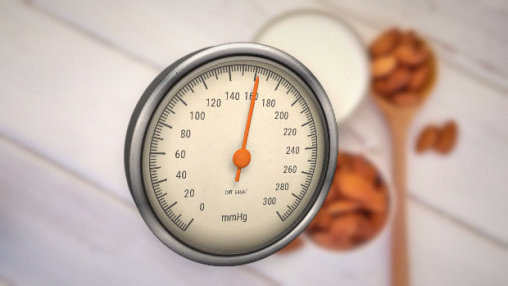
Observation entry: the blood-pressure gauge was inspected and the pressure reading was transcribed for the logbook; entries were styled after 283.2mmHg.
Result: 160mmHg
